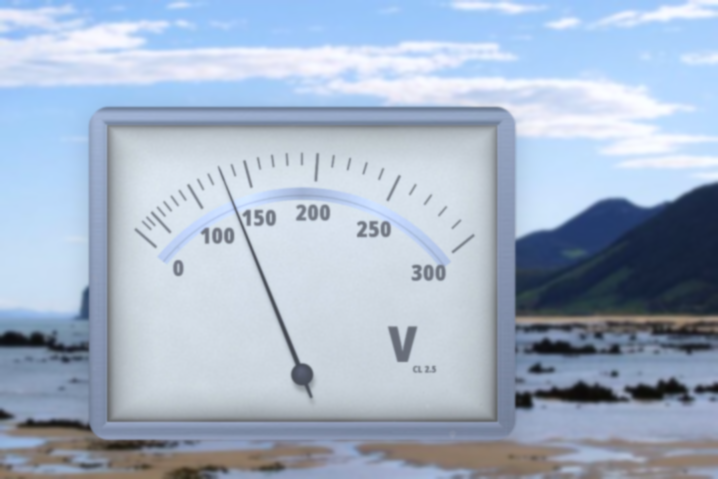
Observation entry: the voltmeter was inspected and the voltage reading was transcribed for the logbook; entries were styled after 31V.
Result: 130V
